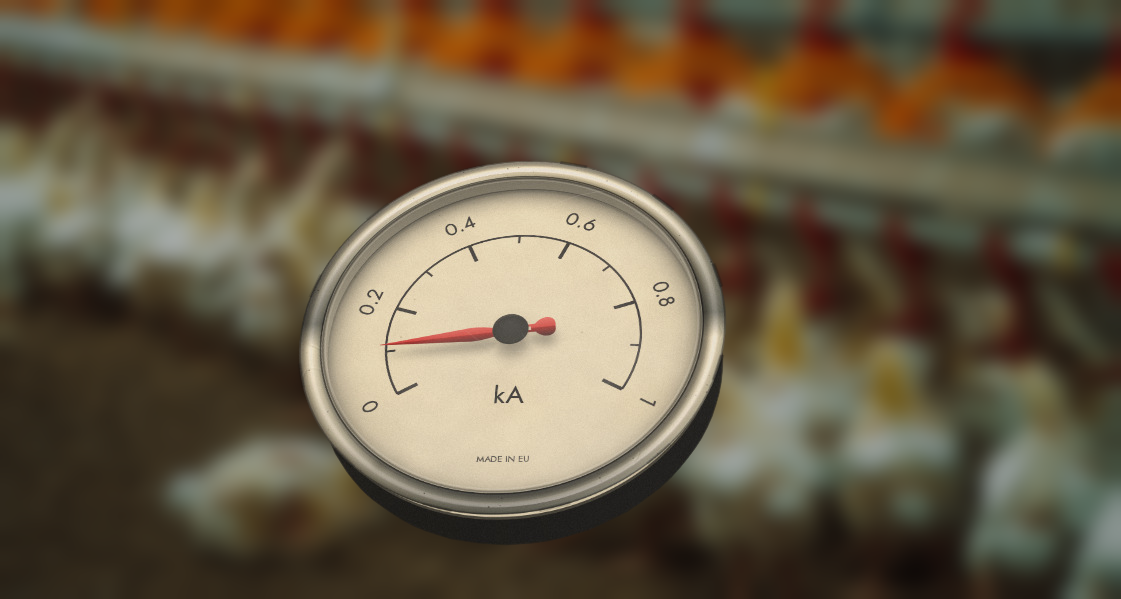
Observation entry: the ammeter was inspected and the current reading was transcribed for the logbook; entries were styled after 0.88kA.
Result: 0.1kA
